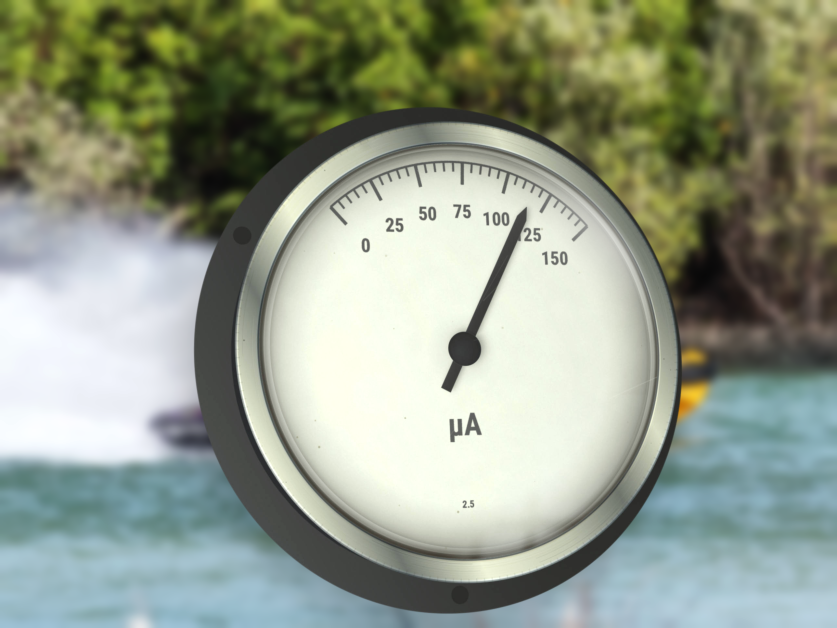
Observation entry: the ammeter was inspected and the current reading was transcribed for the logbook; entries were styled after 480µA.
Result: 115µA
